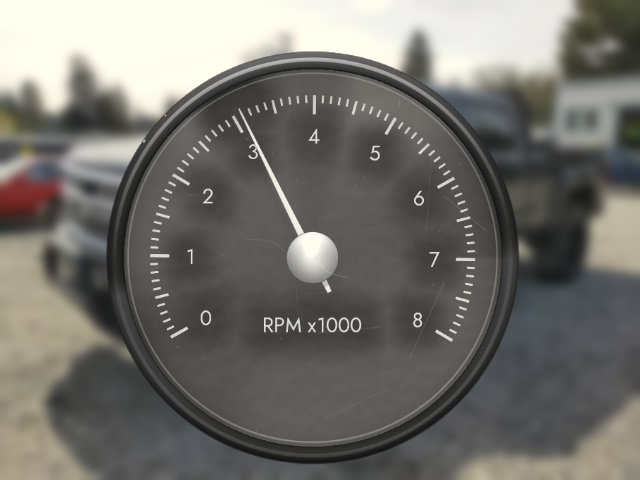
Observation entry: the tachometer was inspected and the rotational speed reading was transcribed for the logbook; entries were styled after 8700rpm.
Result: 3100rpm
